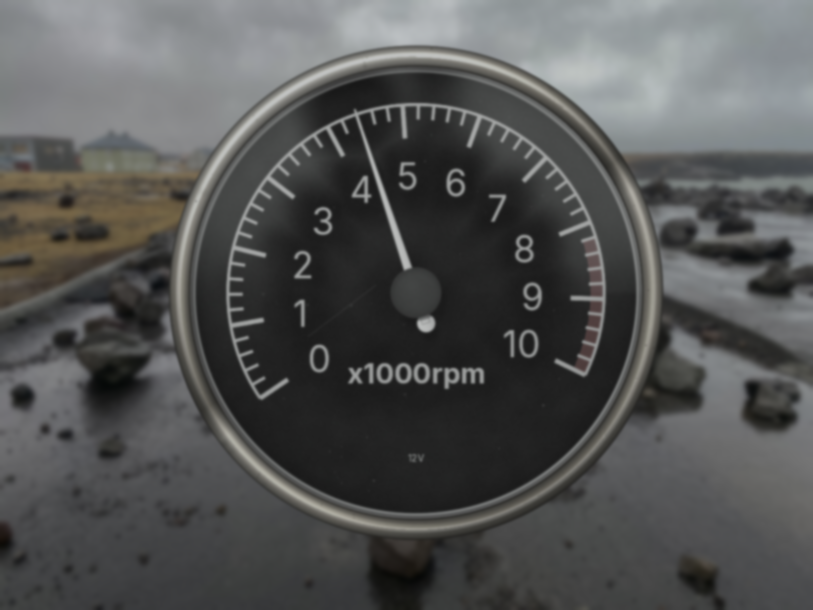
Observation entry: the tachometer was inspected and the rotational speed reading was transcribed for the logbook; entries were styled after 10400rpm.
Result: 4400rpm
